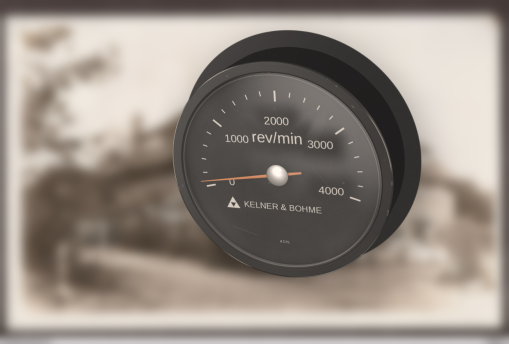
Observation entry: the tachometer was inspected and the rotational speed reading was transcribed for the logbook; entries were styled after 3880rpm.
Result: 100rpm
